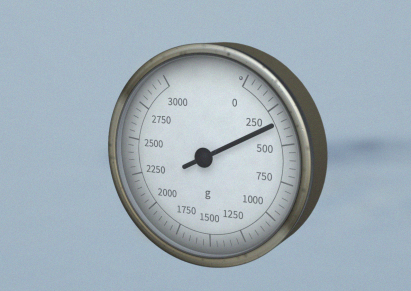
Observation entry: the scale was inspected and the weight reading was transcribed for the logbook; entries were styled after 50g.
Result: 350g
